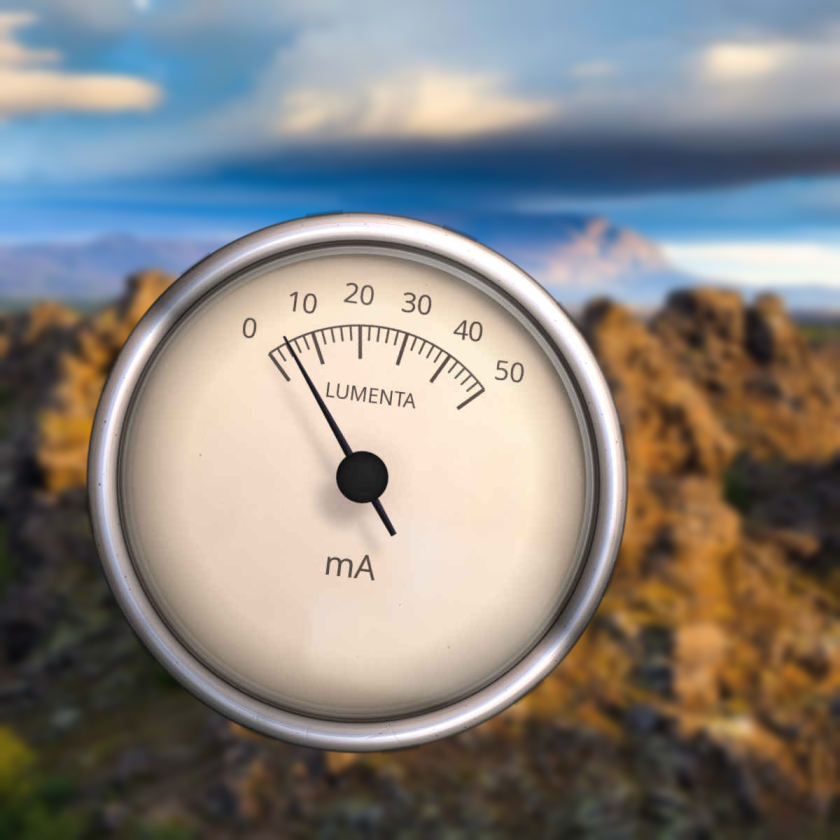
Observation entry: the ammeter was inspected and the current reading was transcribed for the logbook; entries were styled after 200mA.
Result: 4mA
